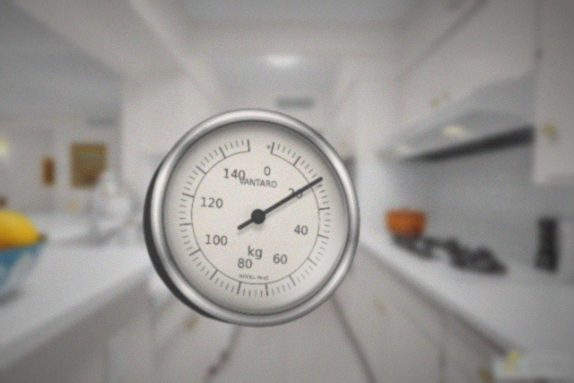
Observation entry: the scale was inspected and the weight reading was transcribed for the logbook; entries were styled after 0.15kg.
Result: 20kg
